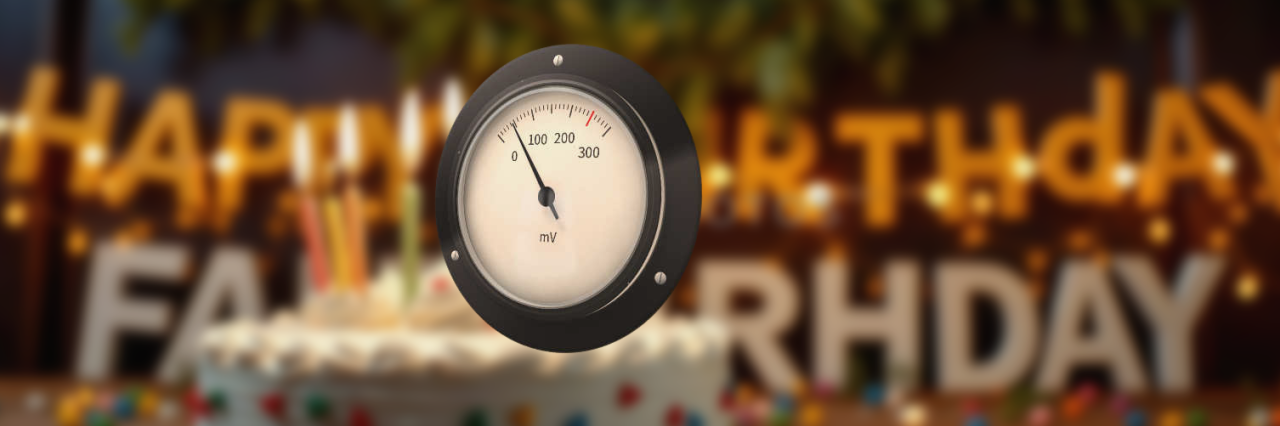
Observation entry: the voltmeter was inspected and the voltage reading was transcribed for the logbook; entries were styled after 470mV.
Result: 50mV
